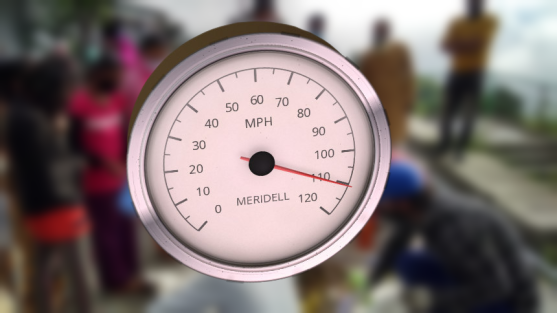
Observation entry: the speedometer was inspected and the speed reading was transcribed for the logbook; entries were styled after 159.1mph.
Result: 110mph
